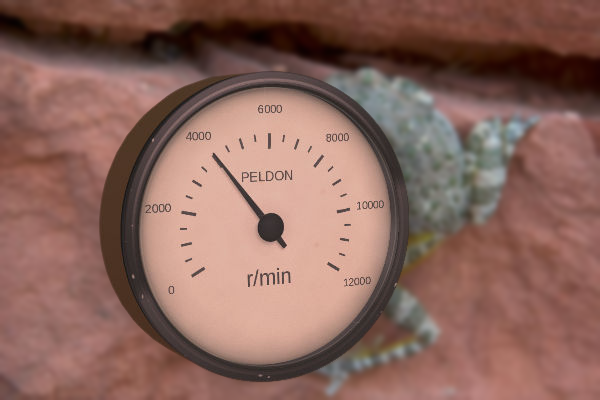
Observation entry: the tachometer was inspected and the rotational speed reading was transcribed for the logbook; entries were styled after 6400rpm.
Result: 4000rpm
